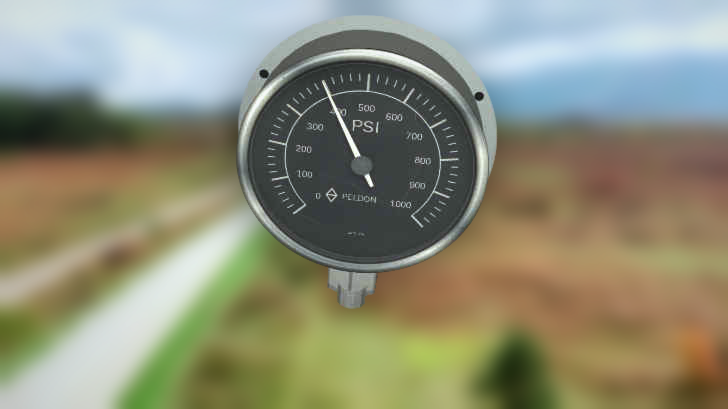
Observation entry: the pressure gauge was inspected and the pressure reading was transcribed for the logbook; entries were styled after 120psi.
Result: 400psi
